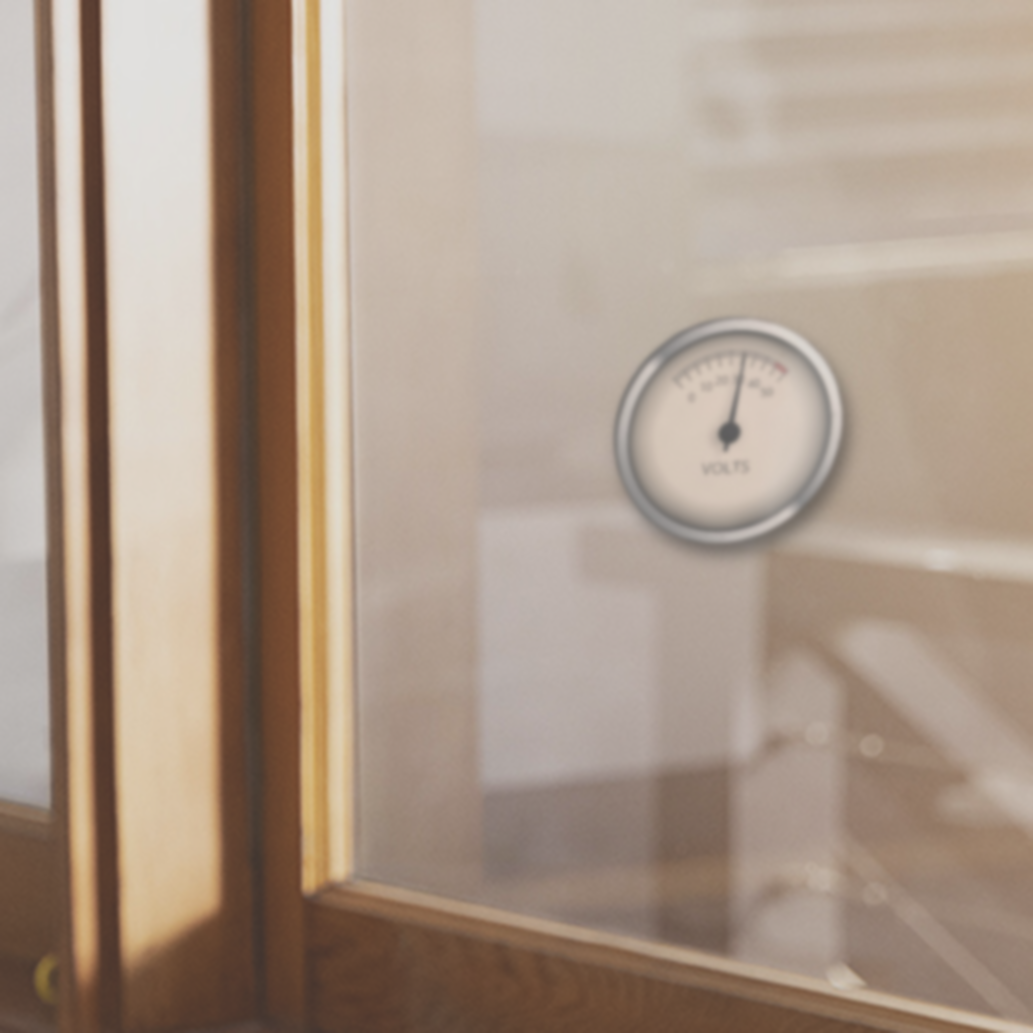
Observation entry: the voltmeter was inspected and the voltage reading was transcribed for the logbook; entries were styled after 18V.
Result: 30V
